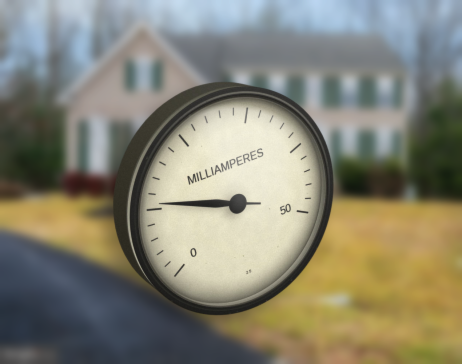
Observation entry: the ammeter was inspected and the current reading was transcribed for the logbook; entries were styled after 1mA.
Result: 11mA
